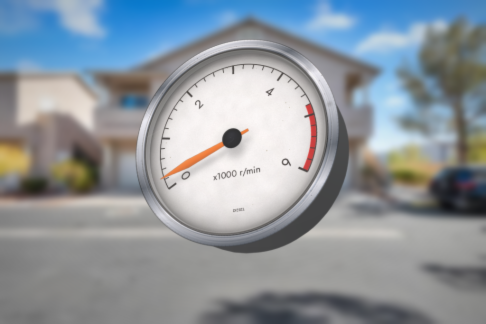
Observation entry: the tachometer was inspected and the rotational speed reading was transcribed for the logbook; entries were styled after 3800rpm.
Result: 200rpm
